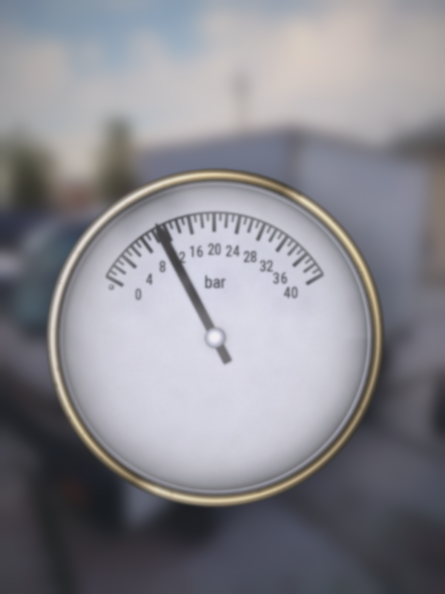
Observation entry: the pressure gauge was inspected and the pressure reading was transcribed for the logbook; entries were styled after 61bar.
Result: 11bar
